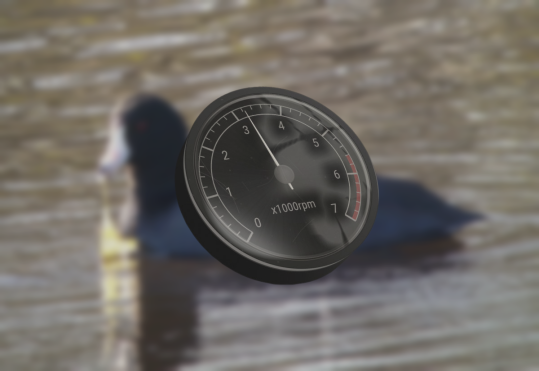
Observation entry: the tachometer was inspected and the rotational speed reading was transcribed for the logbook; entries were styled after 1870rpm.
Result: 3200rpm
